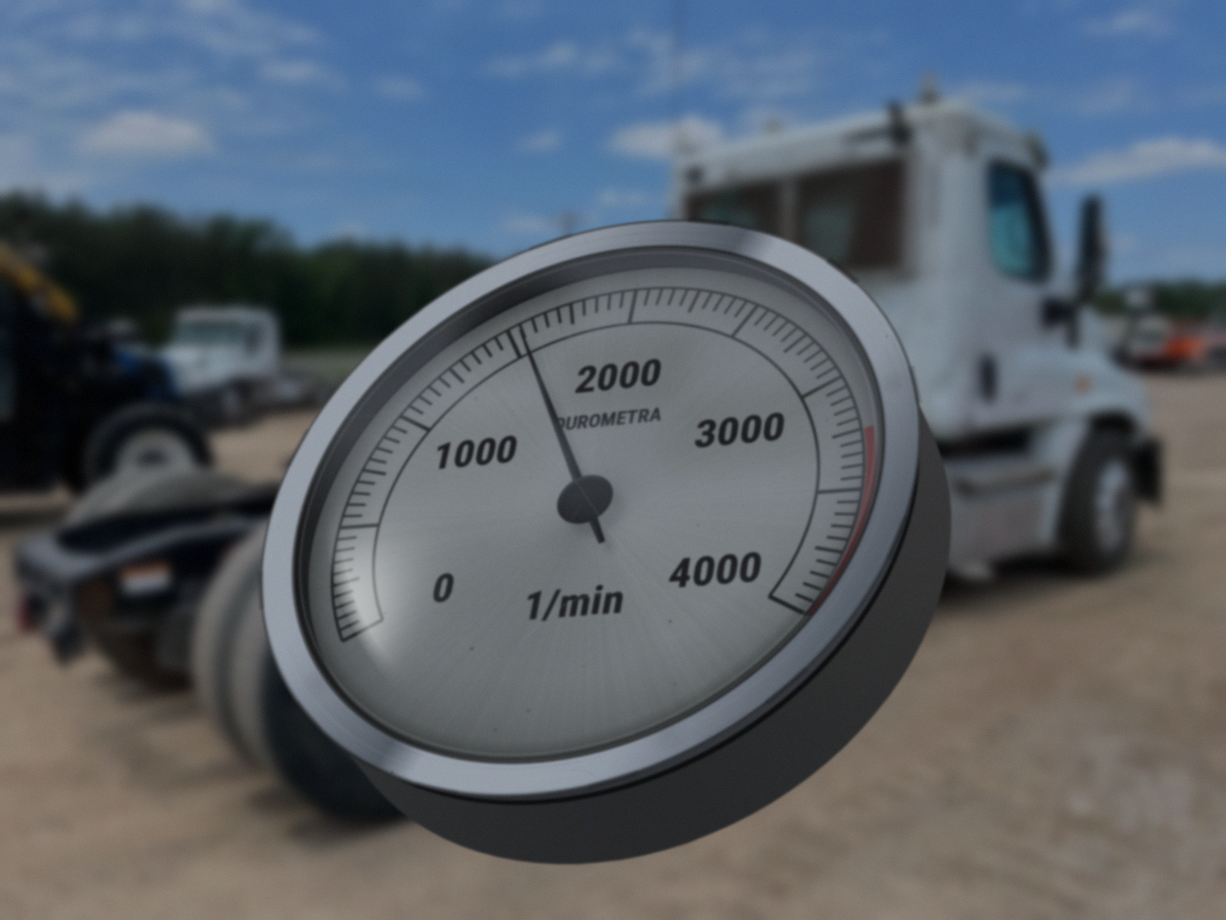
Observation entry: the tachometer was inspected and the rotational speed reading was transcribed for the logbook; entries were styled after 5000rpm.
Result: 1550rpm
